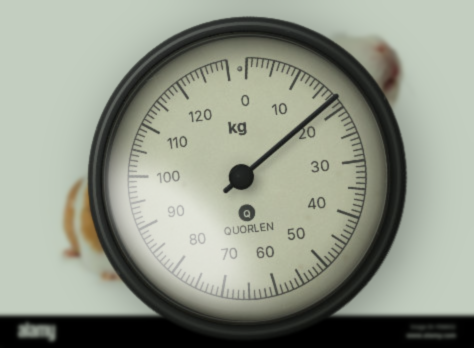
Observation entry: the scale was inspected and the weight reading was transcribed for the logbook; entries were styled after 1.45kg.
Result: 18kg
